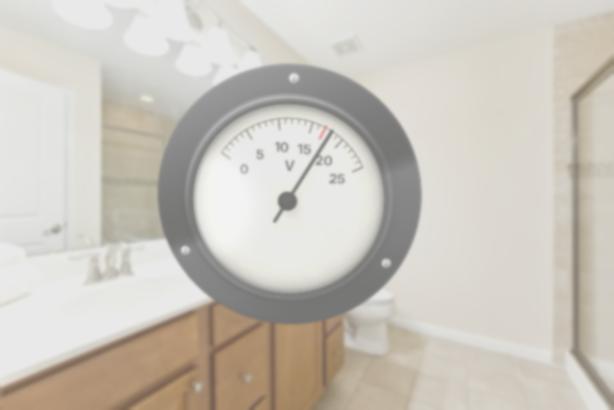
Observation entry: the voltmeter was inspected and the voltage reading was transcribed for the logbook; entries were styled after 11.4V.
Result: 18V
